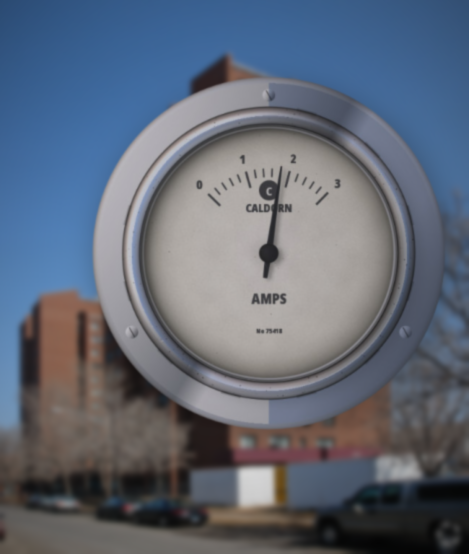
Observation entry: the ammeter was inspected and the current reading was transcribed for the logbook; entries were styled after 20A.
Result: 1.8A
